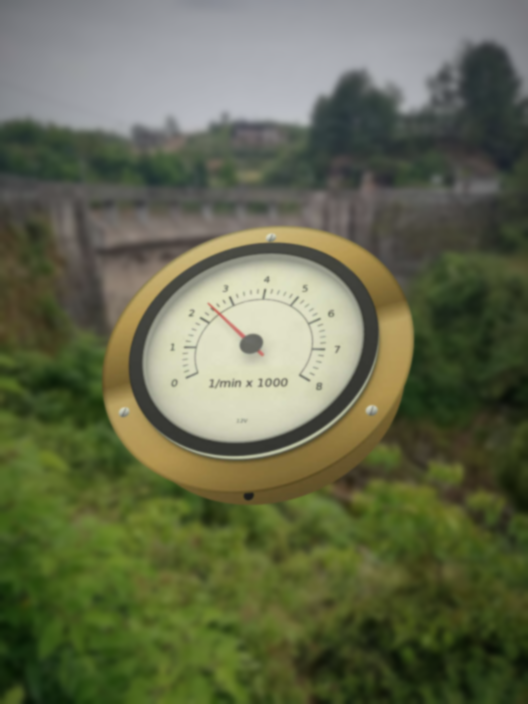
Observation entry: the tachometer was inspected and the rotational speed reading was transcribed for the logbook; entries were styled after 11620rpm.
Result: 2400rpm
